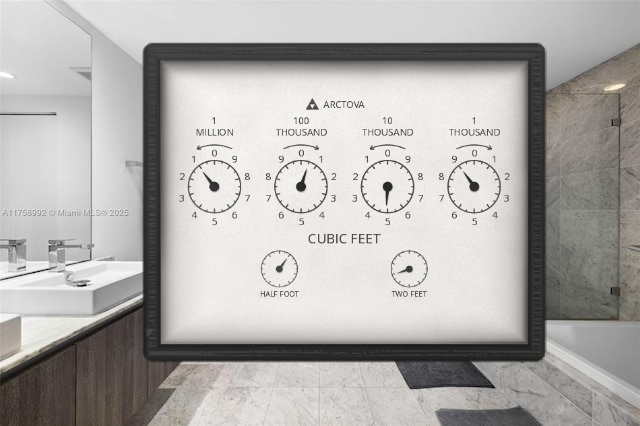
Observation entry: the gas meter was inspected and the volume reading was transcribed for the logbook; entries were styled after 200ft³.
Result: 104900ft³
